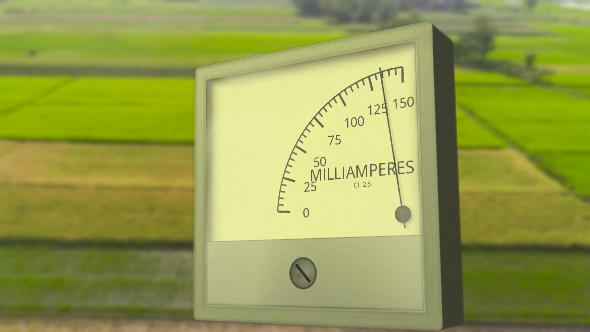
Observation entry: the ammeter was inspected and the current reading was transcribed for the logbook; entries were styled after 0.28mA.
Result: 135mA
